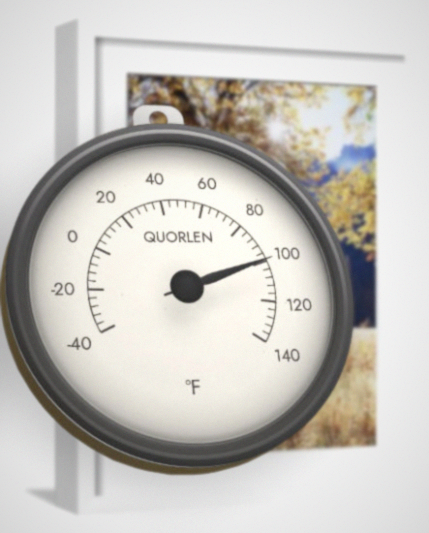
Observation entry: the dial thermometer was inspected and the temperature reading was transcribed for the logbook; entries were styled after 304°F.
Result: 100°F
